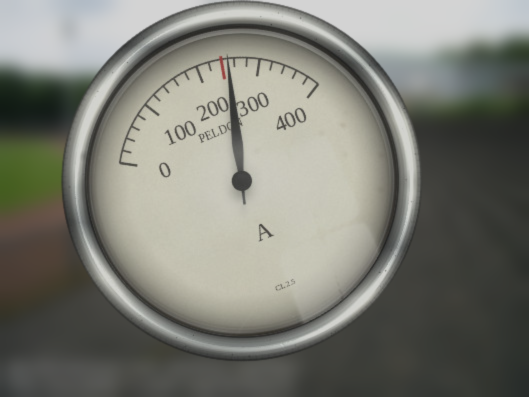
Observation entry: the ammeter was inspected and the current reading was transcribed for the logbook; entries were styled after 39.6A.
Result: 250A
